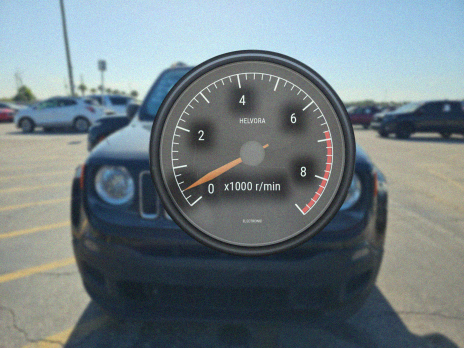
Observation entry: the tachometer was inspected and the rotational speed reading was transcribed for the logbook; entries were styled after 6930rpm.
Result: 400rpm
